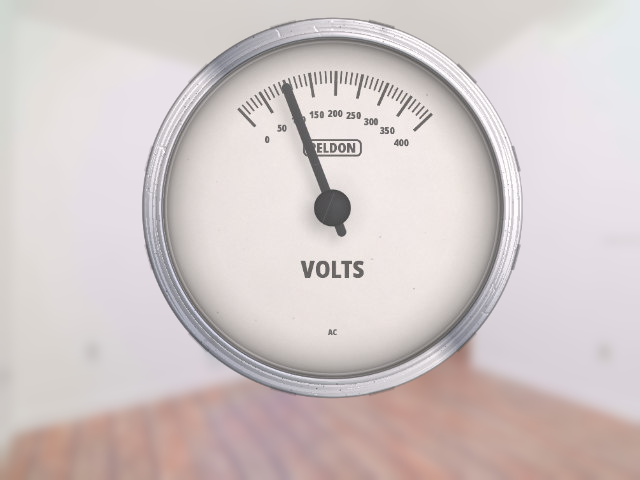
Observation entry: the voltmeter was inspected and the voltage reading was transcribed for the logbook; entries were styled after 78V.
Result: 100V
